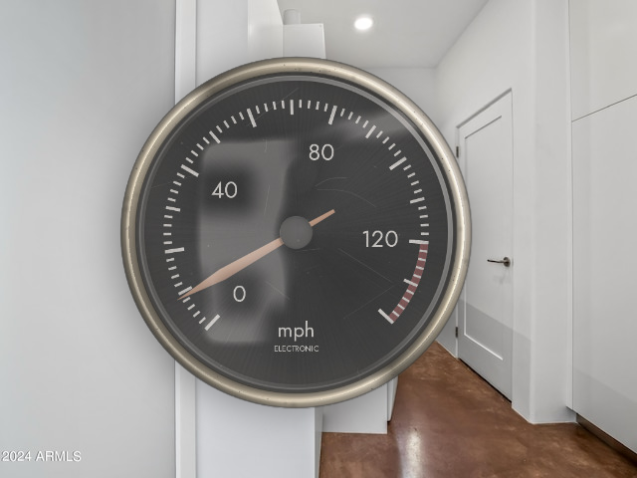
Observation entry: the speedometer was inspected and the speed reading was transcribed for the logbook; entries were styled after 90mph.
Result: 9mph
